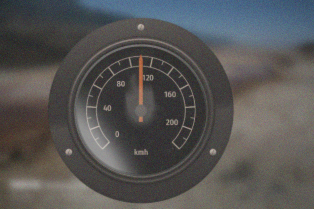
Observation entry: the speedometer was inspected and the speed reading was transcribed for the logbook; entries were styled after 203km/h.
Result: 110km/h
